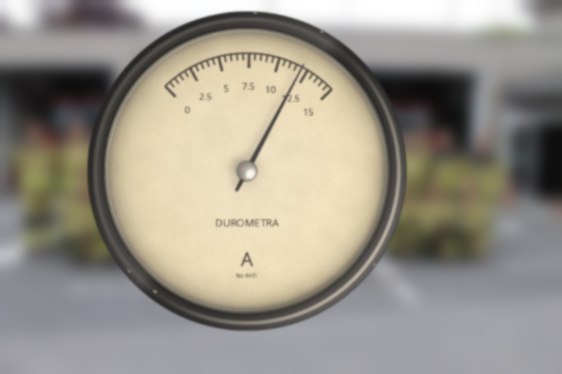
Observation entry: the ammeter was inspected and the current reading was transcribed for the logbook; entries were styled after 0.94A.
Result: 12A
